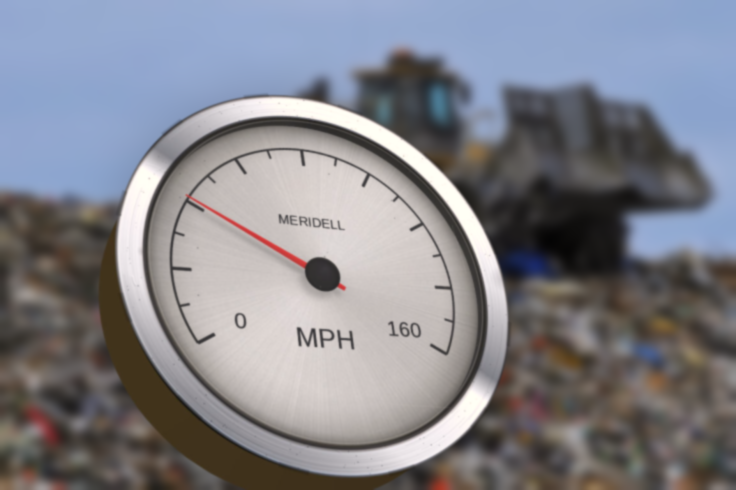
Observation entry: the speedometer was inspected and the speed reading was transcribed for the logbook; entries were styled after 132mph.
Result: 40mph
